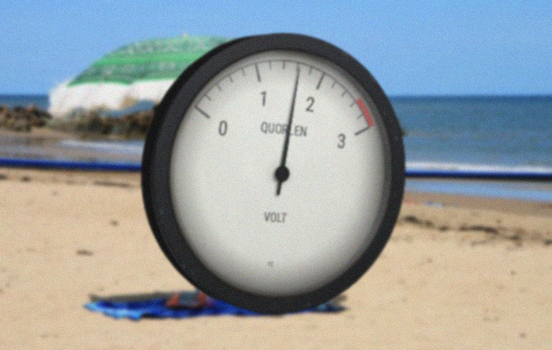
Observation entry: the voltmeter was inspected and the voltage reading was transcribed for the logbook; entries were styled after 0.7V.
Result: 1.6V
